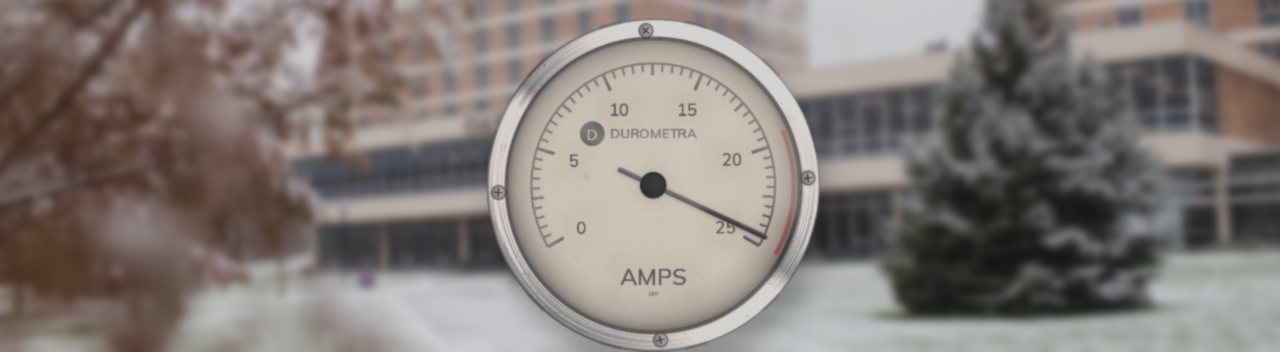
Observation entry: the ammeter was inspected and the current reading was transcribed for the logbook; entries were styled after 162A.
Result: 24.5A
